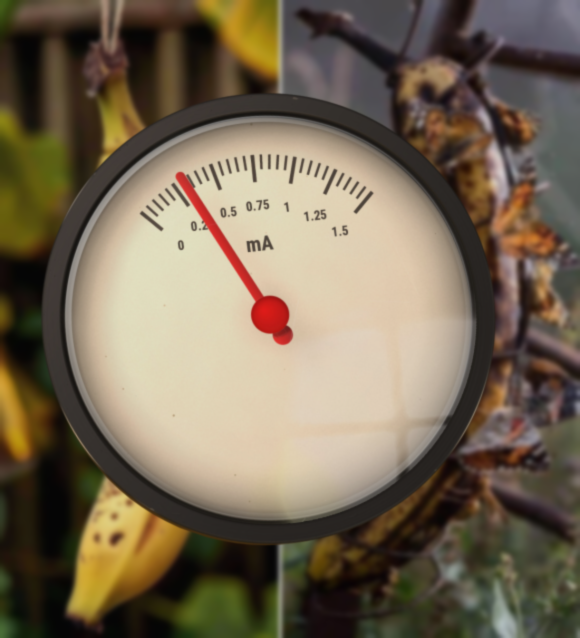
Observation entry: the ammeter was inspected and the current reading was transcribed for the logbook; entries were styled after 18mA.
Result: 0.3mA
